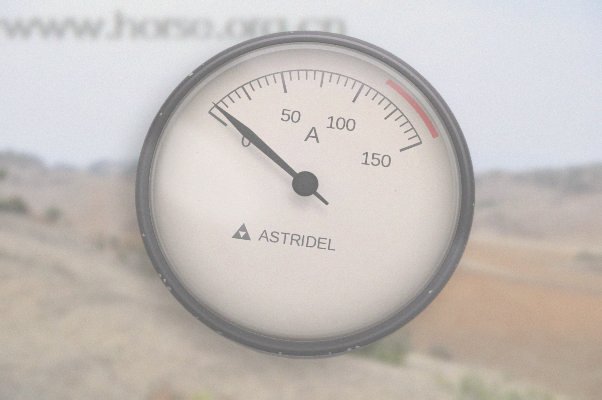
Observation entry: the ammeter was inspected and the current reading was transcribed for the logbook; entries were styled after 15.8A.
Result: 5A
